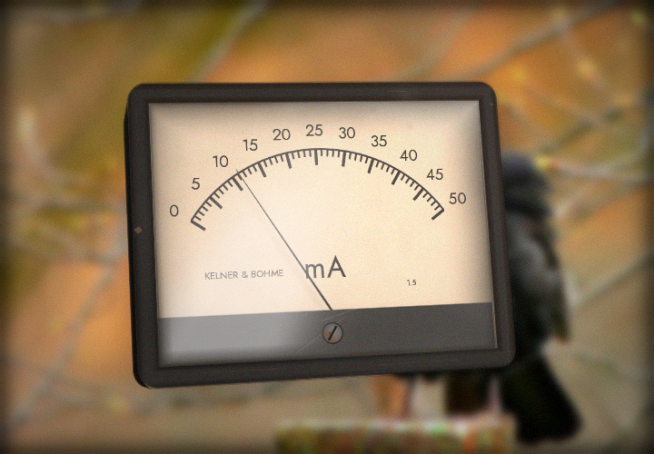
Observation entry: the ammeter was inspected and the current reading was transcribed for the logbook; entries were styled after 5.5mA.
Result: 11mA
